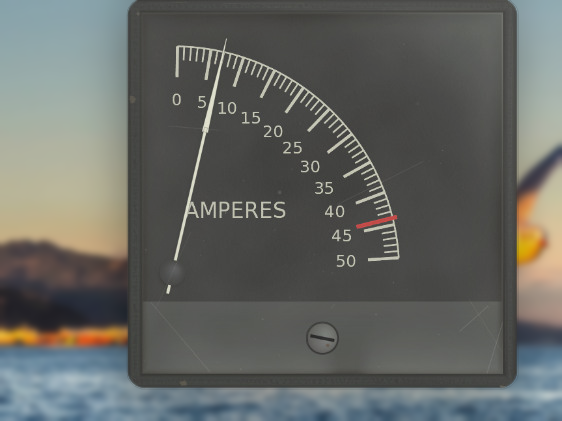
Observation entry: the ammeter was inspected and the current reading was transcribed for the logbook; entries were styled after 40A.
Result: 7A
